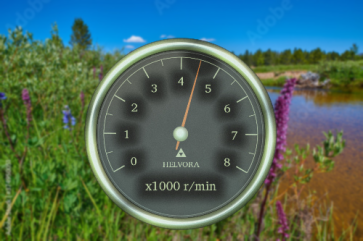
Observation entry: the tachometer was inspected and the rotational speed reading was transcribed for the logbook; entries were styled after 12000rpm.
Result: 4500rpm
